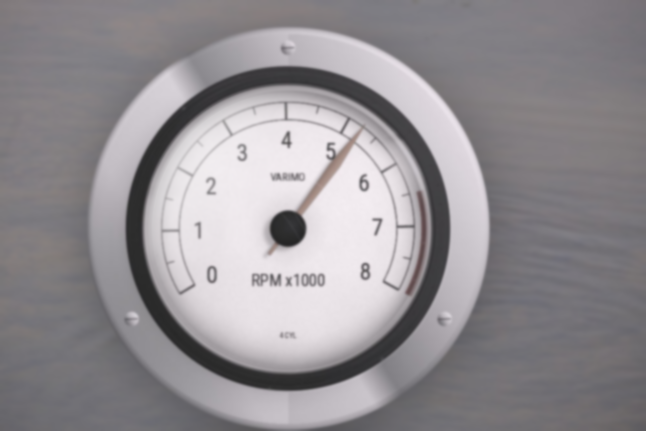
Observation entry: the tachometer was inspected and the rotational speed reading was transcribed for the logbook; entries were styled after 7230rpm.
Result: 5250rpm
